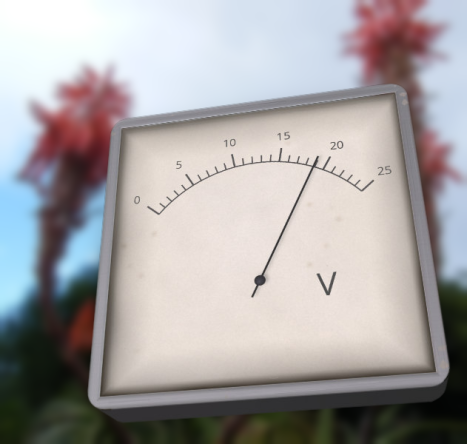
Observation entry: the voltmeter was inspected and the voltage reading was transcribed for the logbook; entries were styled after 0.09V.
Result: 19V
